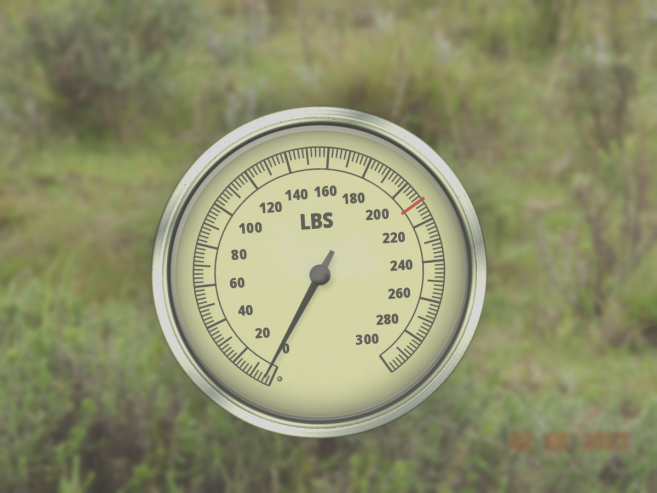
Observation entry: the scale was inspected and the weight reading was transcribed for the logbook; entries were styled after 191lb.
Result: 4lb
